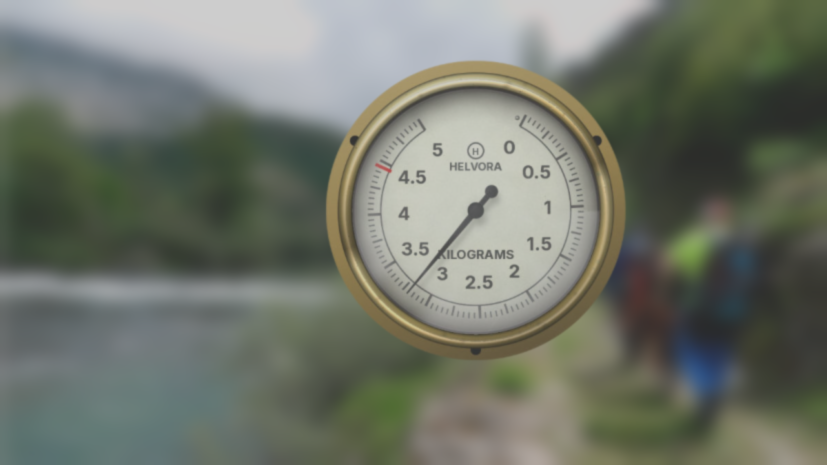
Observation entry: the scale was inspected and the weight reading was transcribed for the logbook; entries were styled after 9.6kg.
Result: 3.2kg
